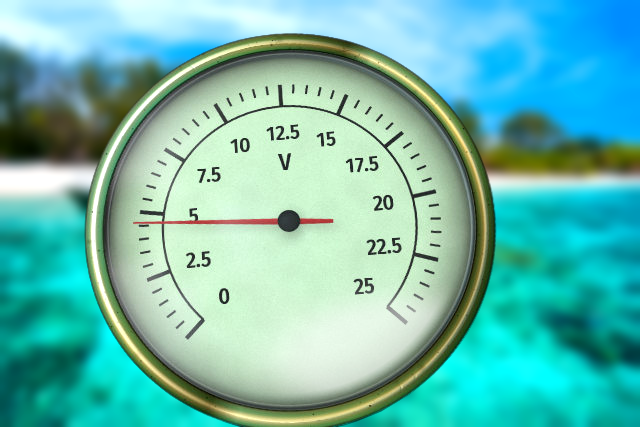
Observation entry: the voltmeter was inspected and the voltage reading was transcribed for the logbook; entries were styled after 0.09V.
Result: 4.5V
